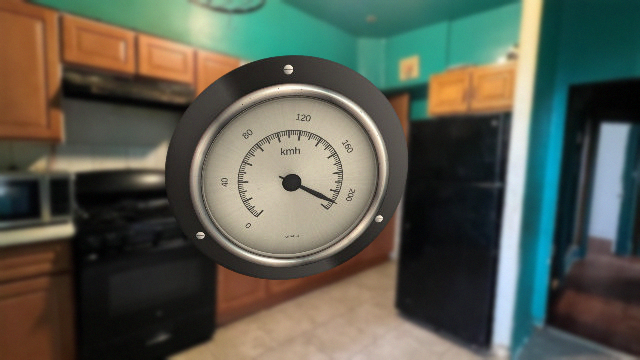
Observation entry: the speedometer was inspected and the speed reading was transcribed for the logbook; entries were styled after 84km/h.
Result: 210km/h
